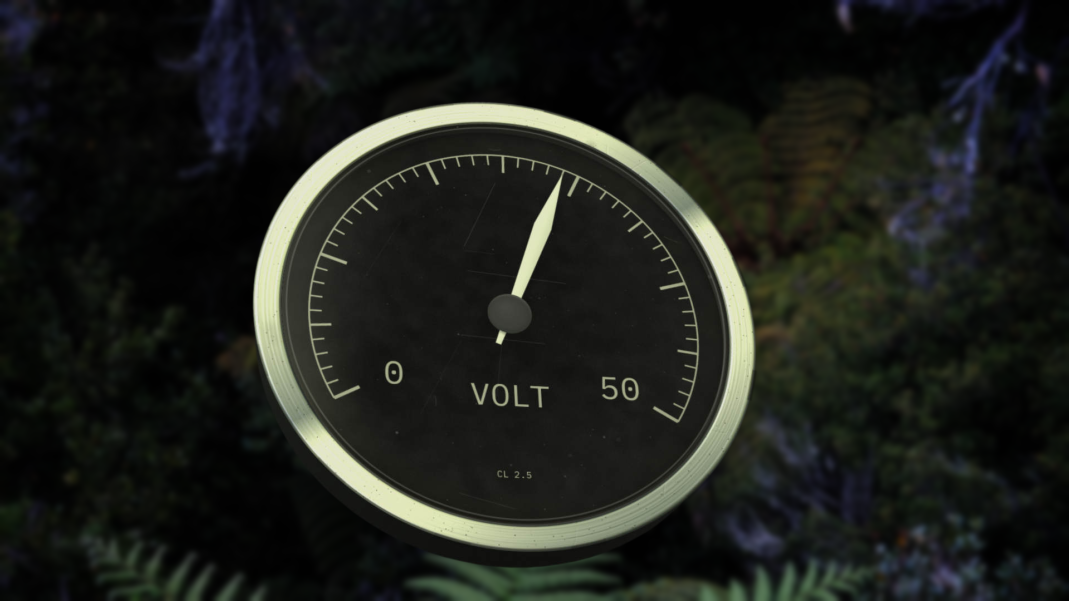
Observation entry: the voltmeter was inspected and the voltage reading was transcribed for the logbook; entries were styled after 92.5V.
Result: 29V
